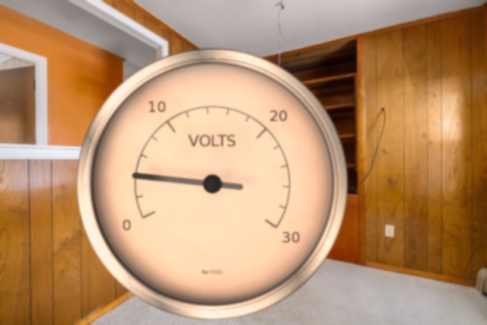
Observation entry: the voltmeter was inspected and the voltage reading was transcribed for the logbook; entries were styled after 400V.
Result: 4V
